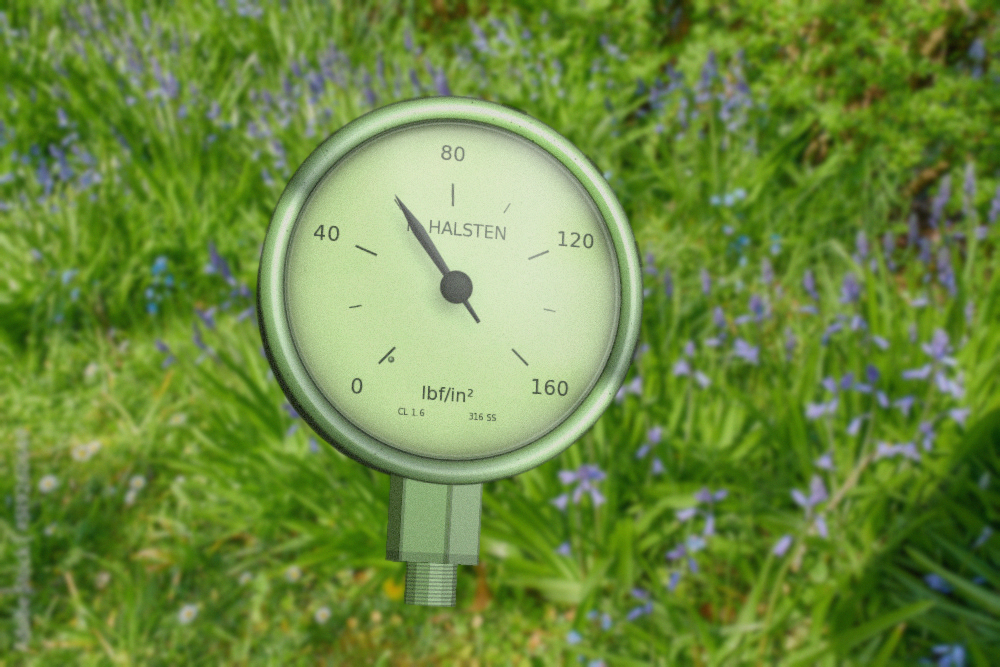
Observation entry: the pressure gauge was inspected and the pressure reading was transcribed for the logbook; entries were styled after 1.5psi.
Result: 60psi
